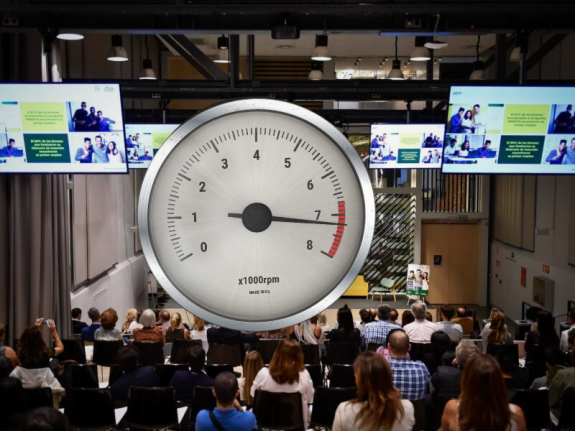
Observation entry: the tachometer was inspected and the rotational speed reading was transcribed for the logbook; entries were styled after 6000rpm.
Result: 7200rpm
